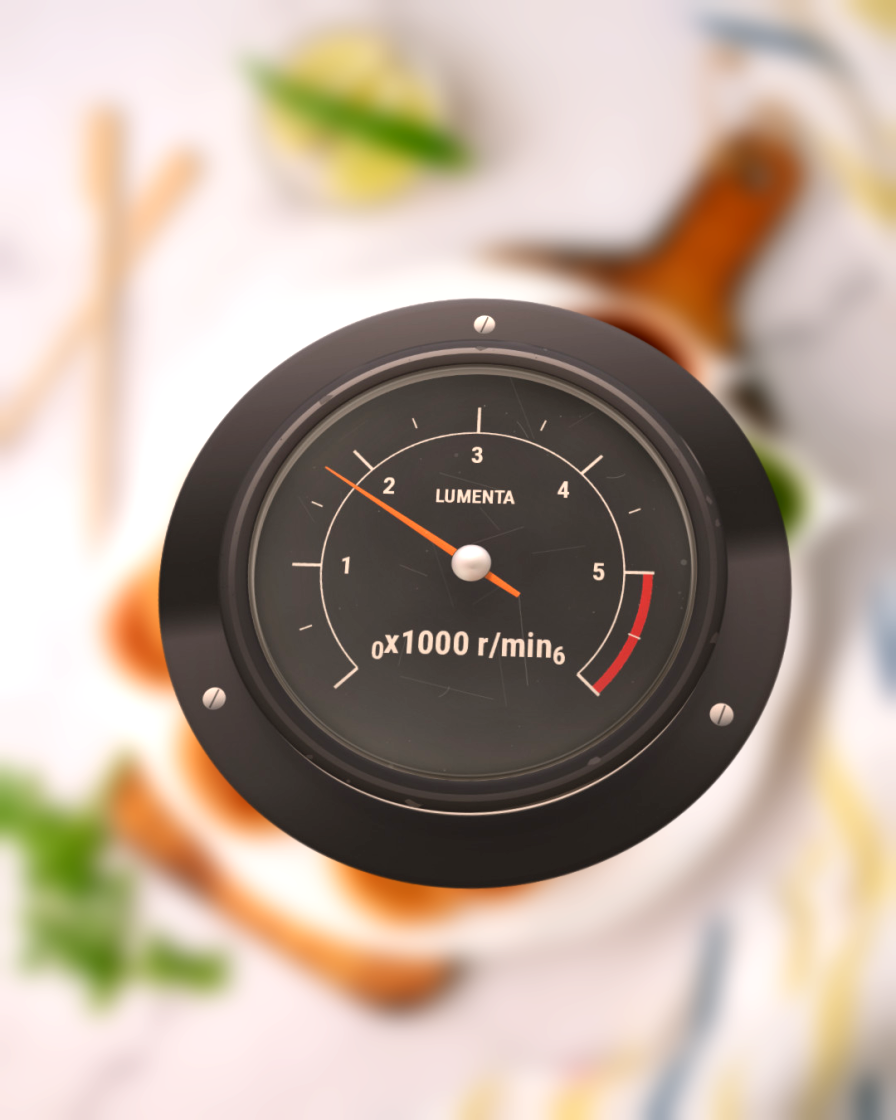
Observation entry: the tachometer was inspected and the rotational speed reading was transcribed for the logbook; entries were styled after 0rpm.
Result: 1750rpm
